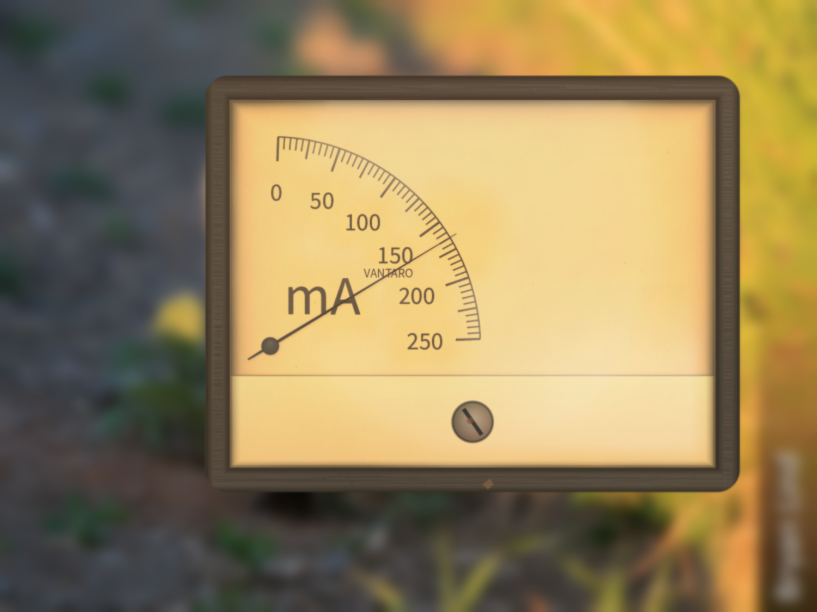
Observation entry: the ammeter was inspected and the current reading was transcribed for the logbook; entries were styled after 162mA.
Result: 165mA
